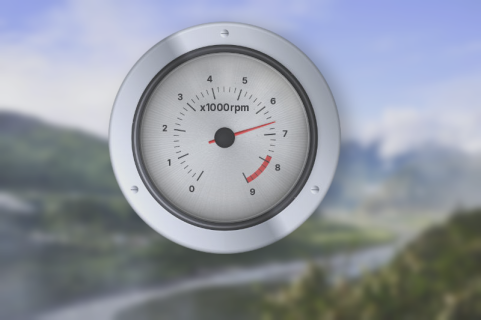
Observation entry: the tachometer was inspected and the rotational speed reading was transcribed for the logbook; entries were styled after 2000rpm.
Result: 6600rpm
